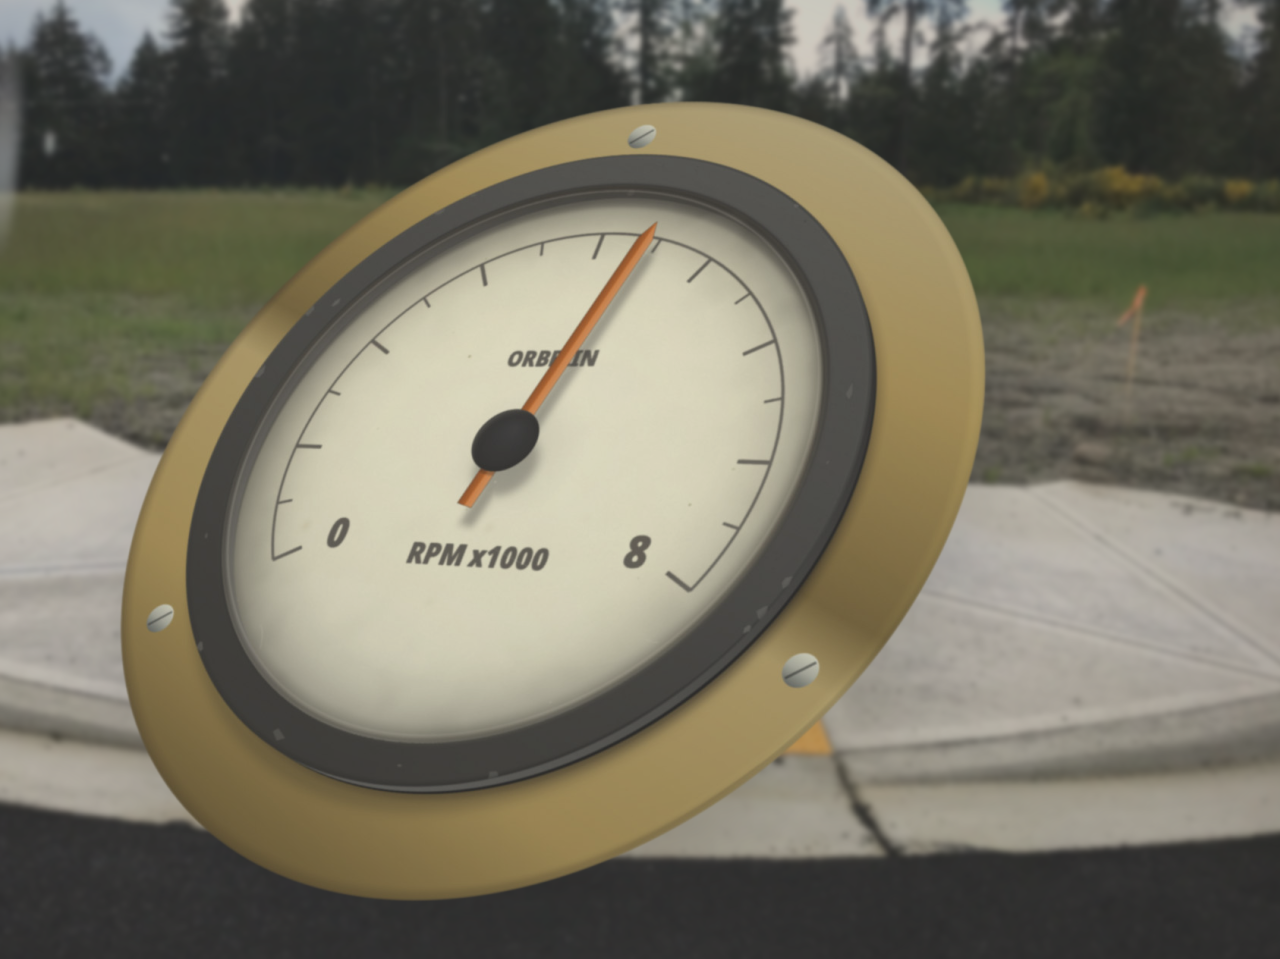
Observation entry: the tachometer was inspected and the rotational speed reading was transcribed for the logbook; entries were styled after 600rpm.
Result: 4500rpm
